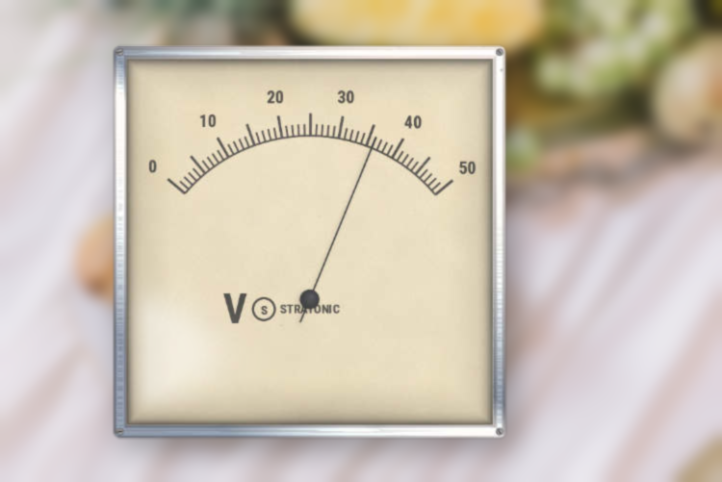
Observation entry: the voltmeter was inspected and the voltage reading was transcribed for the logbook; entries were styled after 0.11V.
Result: 36V
